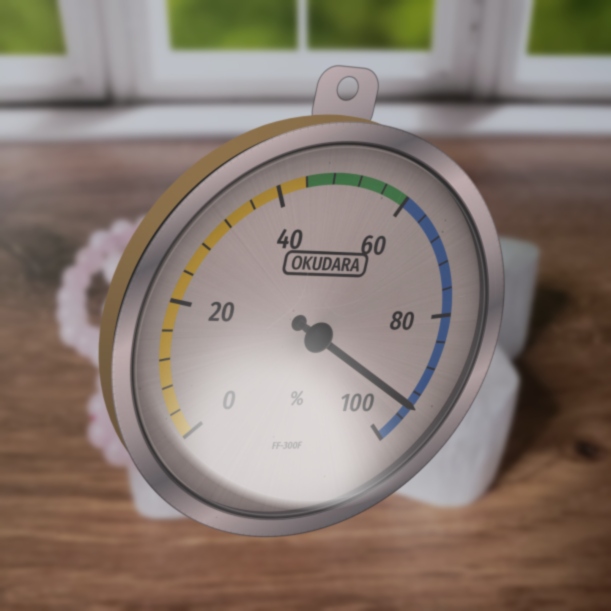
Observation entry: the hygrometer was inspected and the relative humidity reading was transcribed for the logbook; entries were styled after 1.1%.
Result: 94%
